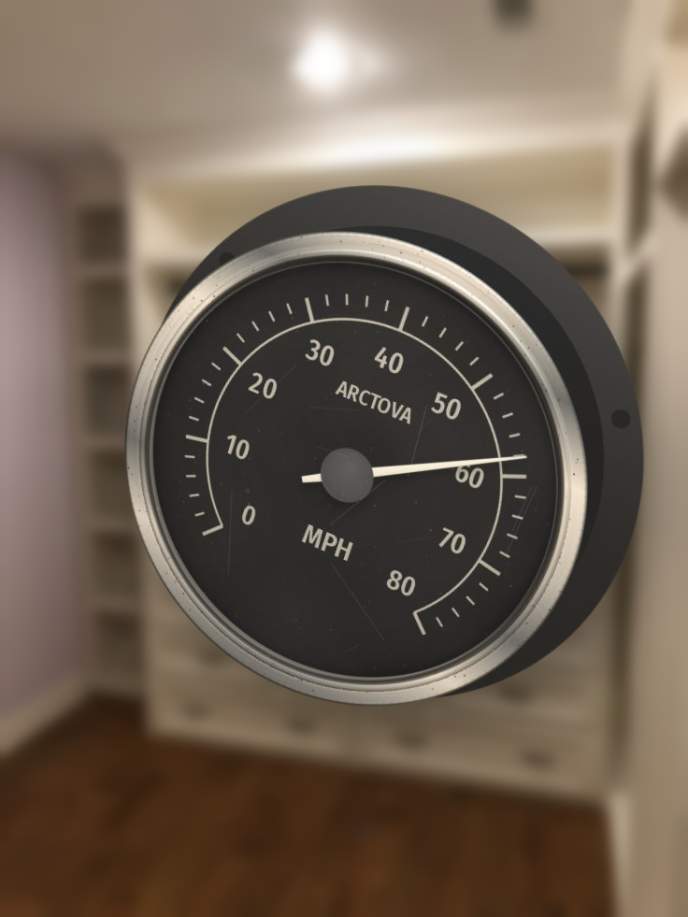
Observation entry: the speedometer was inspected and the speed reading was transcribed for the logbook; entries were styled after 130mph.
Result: 58mph
